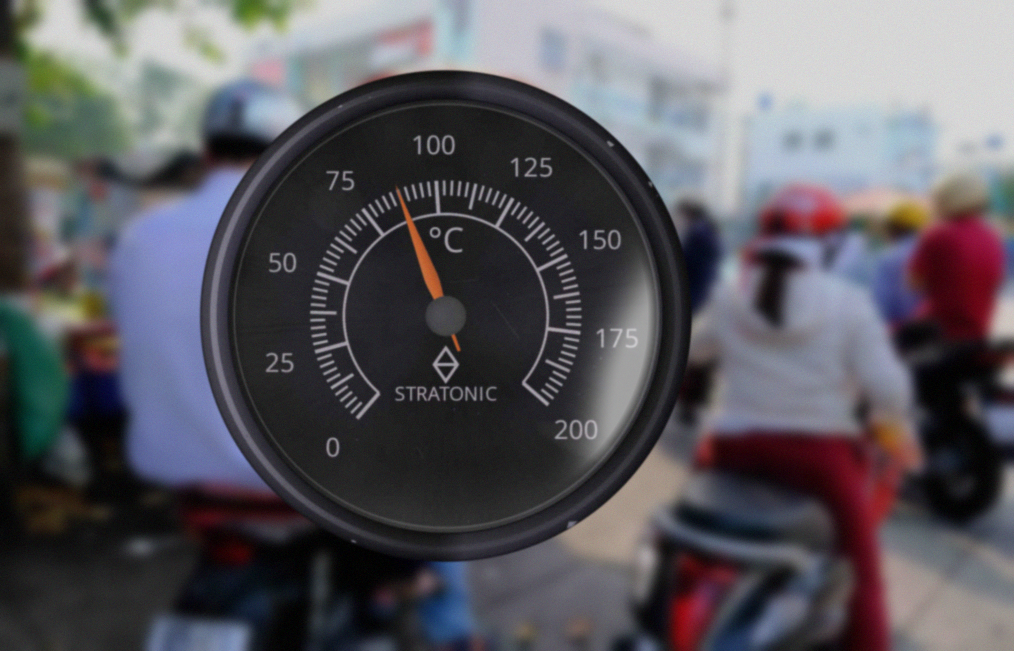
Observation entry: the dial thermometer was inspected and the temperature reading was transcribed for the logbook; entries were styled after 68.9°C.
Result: 87.5°C
